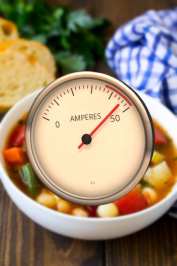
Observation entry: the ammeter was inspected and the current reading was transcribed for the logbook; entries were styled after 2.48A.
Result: 46A
